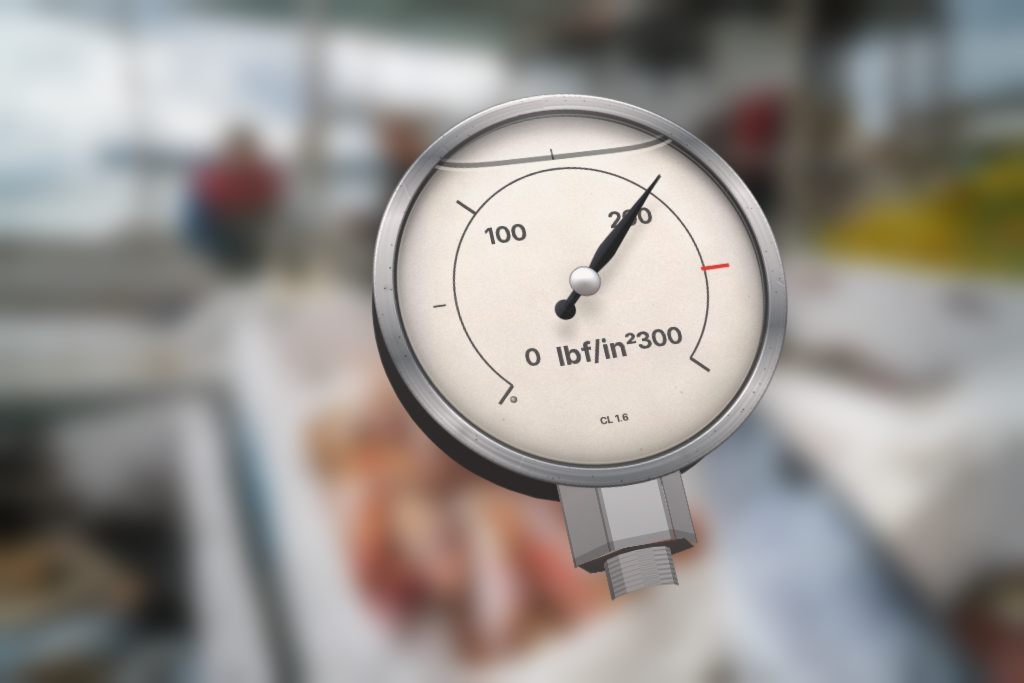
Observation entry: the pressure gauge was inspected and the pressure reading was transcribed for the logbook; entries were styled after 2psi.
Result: 200psi
